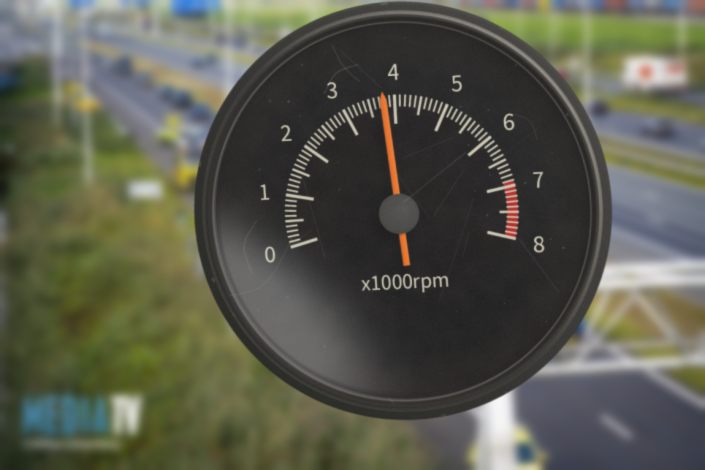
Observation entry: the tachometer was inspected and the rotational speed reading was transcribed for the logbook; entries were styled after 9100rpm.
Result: 3800rpm
